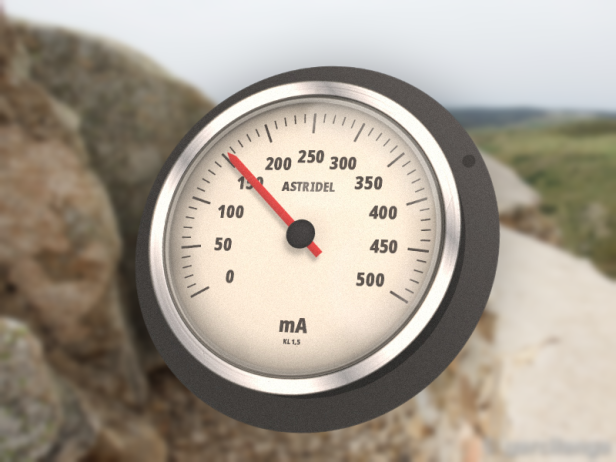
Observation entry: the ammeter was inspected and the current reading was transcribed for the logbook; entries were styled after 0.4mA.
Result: 155mA
